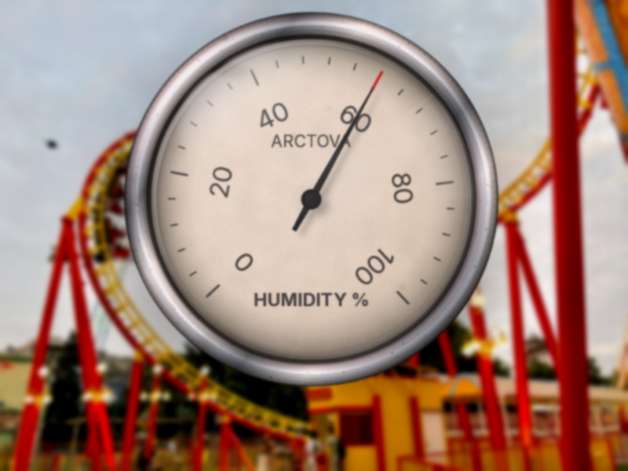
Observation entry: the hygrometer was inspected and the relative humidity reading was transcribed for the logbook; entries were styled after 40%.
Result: 60%
